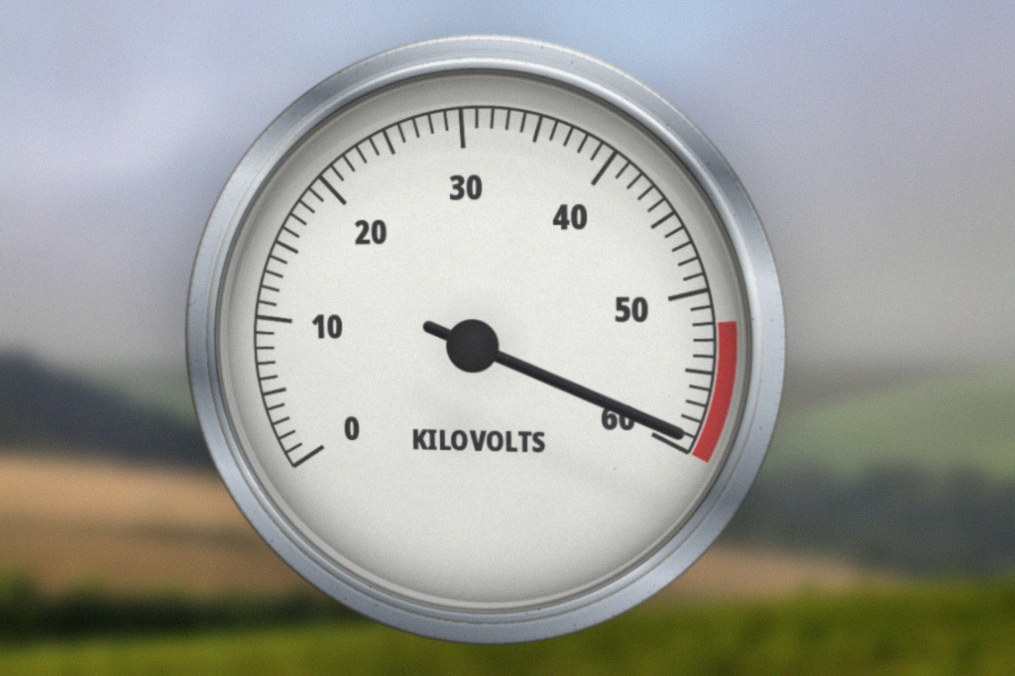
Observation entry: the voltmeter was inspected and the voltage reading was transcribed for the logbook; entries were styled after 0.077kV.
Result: 59kV
